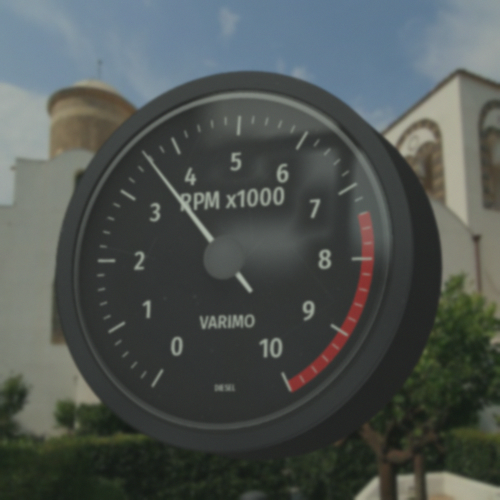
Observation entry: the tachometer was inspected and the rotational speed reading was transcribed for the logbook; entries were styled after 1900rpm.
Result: 3600rpm
